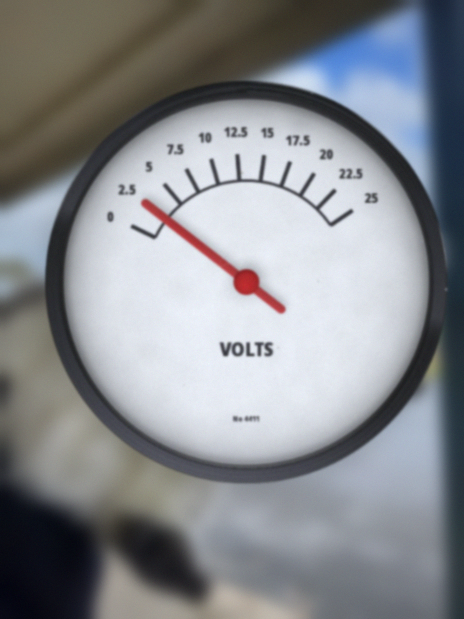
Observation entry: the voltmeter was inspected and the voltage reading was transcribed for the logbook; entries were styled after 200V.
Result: 2.5V
